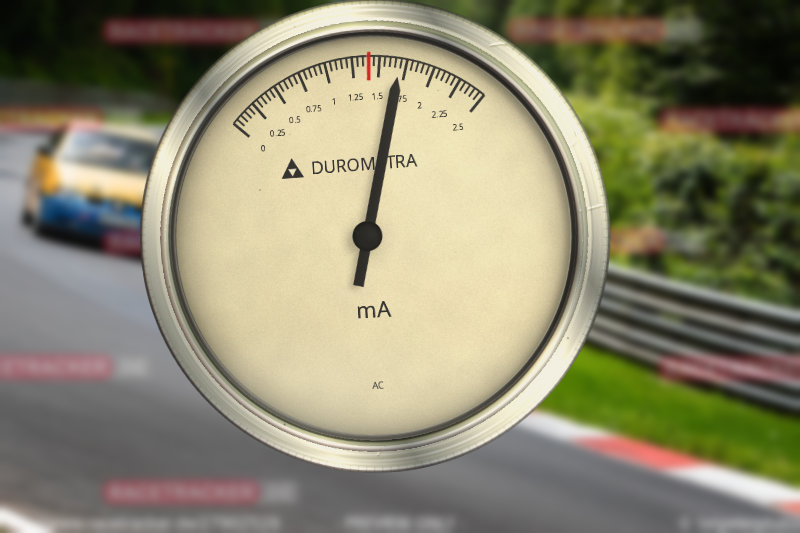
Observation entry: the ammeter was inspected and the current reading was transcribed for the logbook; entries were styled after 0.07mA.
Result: 1.7mA
